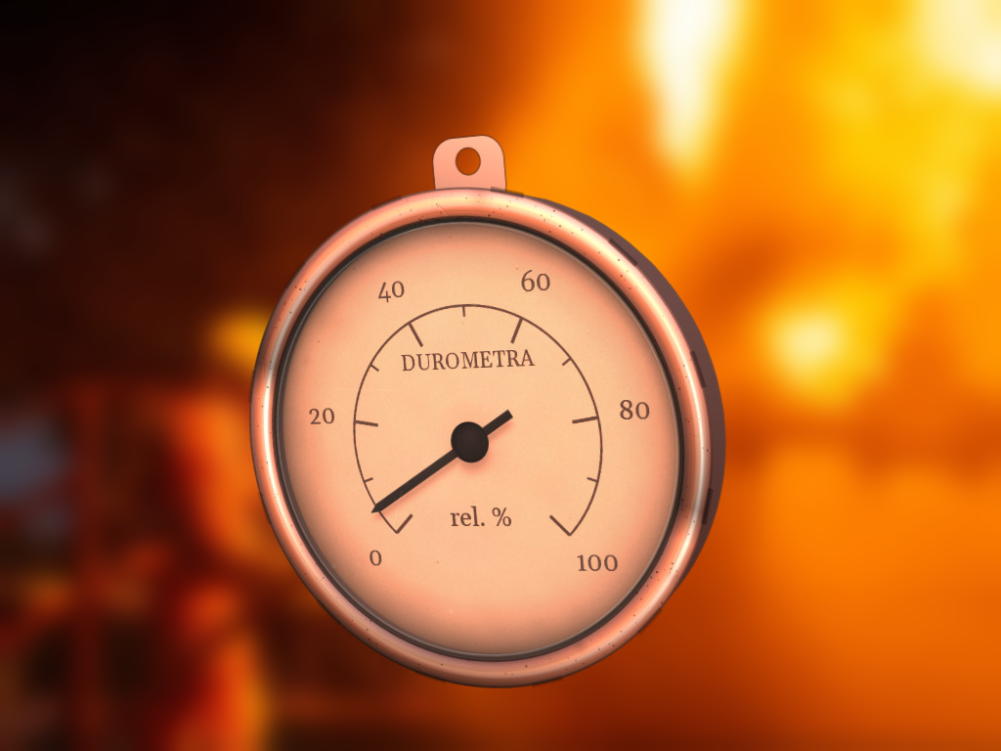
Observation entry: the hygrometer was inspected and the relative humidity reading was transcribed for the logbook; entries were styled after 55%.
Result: 5%
